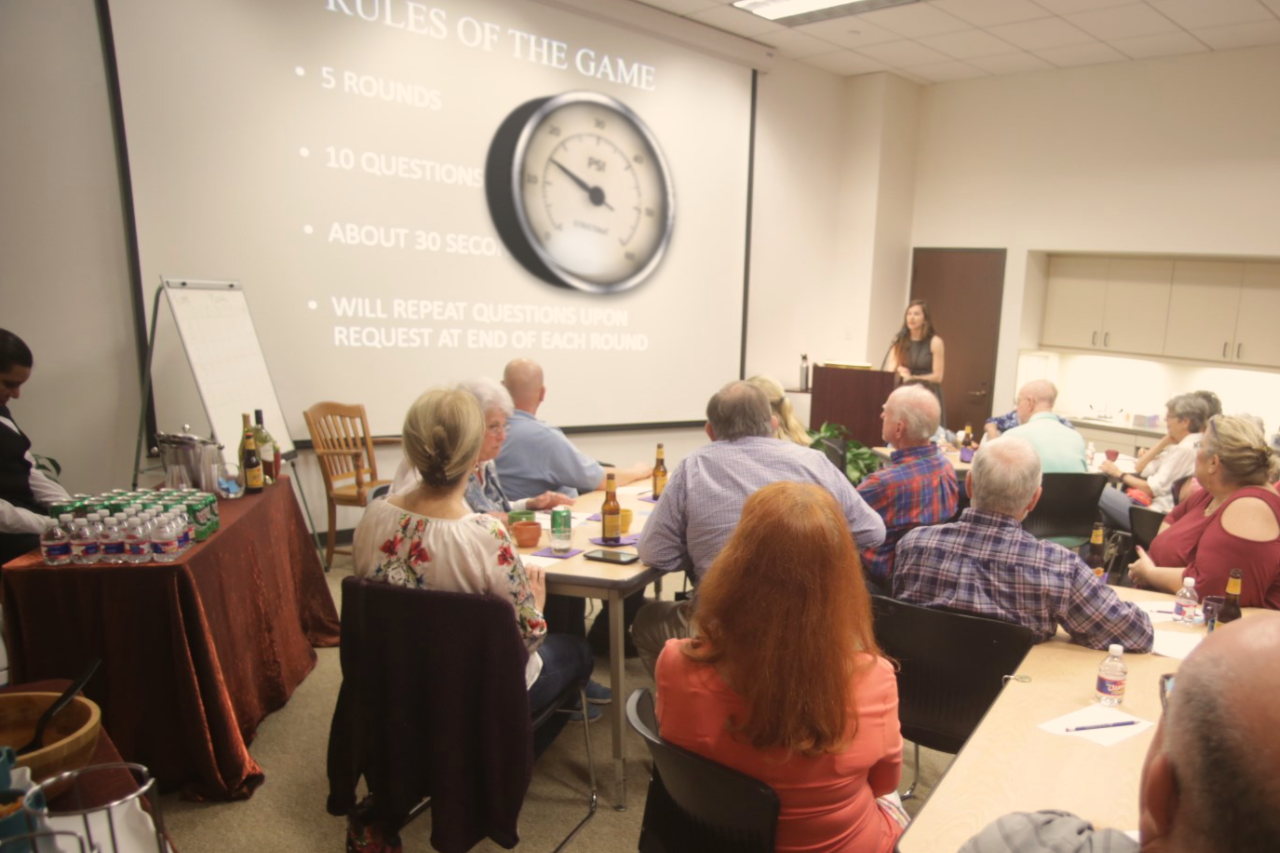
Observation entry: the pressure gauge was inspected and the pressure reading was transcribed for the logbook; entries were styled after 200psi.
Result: 15psi
